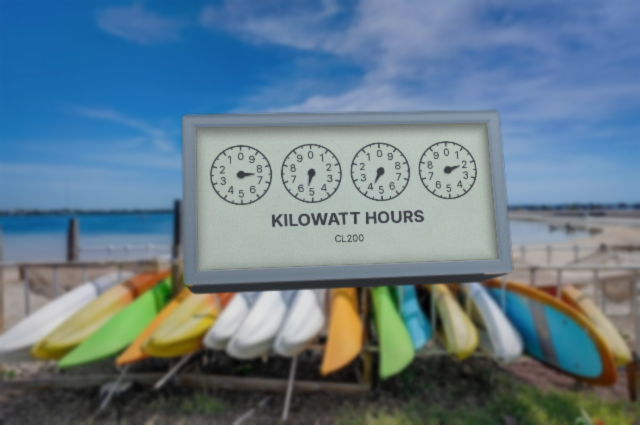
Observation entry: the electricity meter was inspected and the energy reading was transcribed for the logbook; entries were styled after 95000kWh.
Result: 7542kWh
